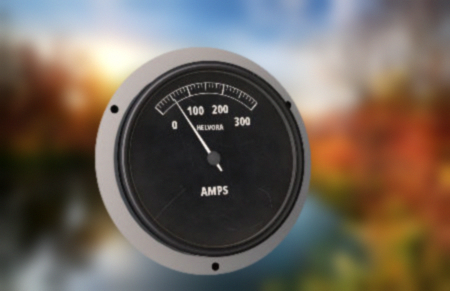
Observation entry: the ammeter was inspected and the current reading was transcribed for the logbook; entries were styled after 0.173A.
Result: 50A
